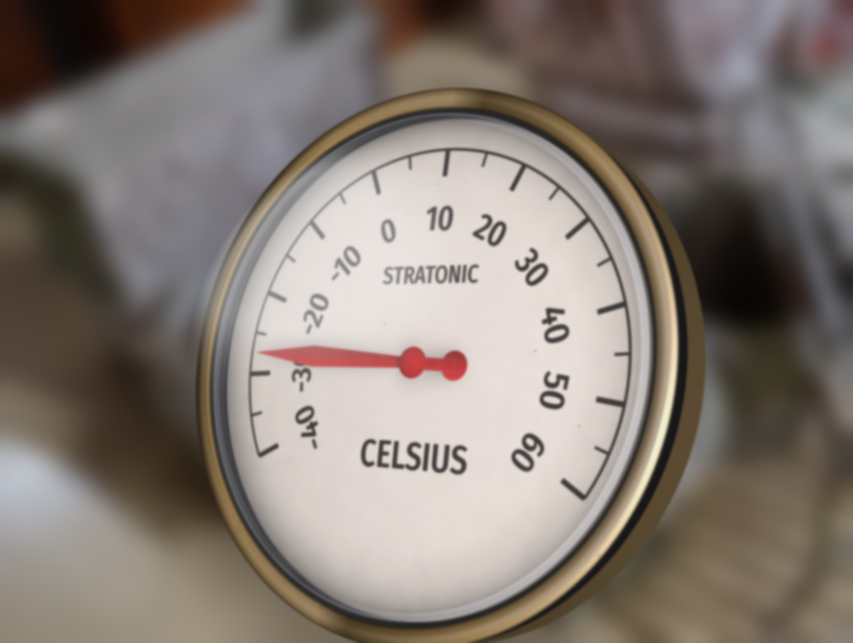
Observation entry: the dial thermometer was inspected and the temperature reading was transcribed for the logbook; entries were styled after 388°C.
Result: -27.5°C
